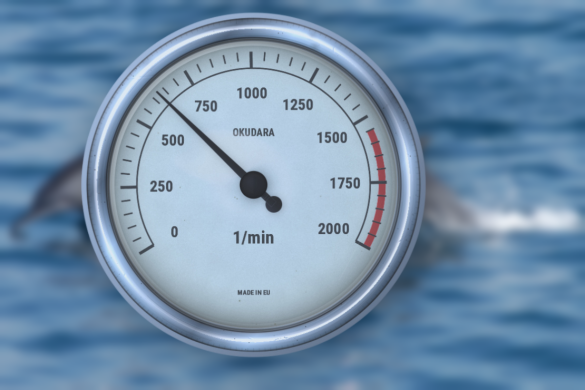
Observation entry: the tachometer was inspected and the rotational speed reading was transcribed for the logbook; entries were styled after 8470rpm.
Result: 625rpm
